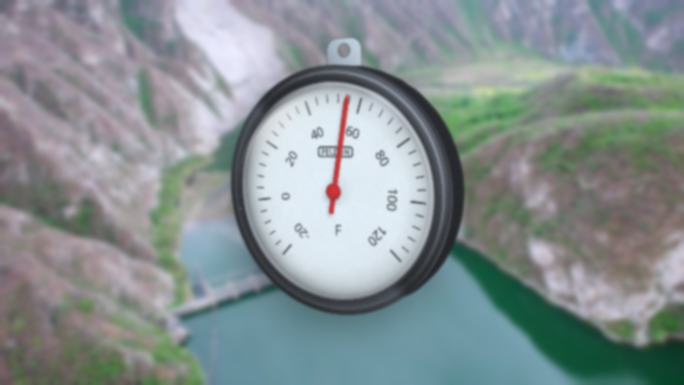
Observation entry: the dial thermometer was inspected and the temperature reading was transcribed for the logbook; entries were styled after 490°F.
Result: 56°F
